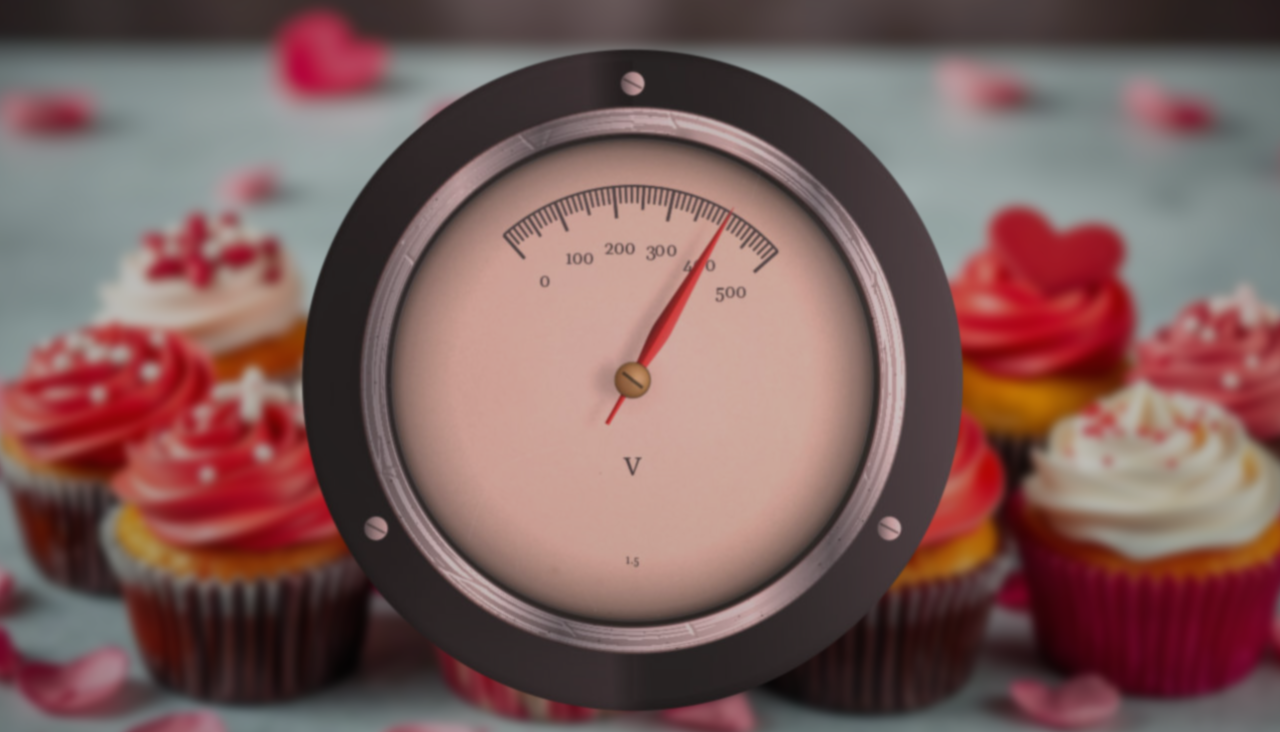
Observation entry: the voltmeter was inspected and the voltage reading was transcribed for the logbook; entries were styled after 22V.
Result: 400V
